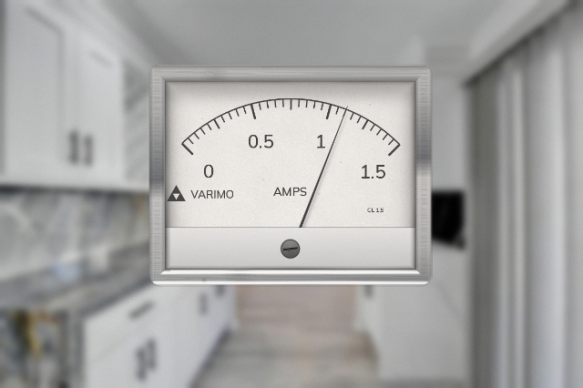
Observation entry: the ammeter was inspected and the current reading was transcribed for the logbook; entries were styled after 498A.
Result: 1.1A
